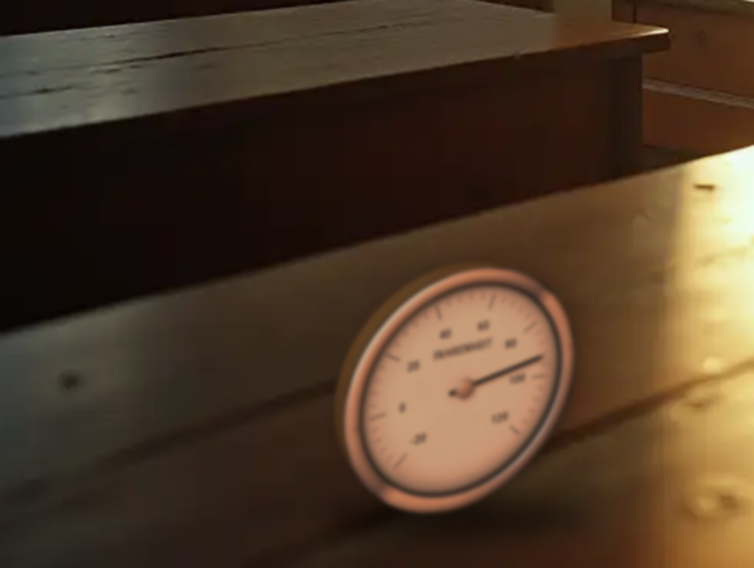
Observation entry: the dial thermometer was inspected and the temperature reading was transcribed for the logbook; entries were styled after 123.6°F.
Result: 92°F
